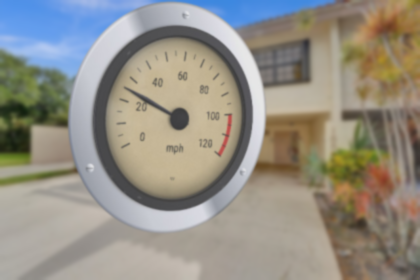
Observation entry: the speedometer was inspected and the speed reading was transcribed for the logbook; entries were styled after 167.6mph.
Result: 25mph
